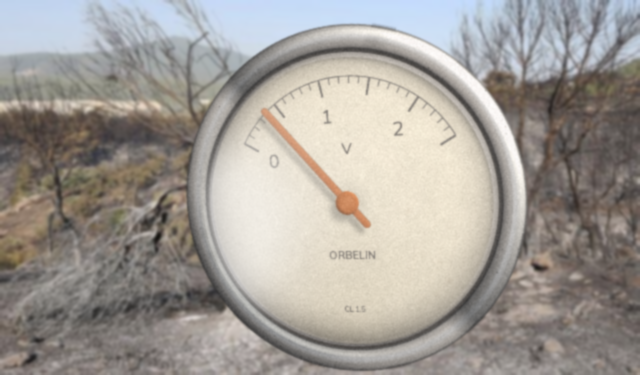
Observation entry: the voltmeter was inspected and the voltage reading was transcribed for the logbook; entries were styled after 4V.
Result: 0.4V
